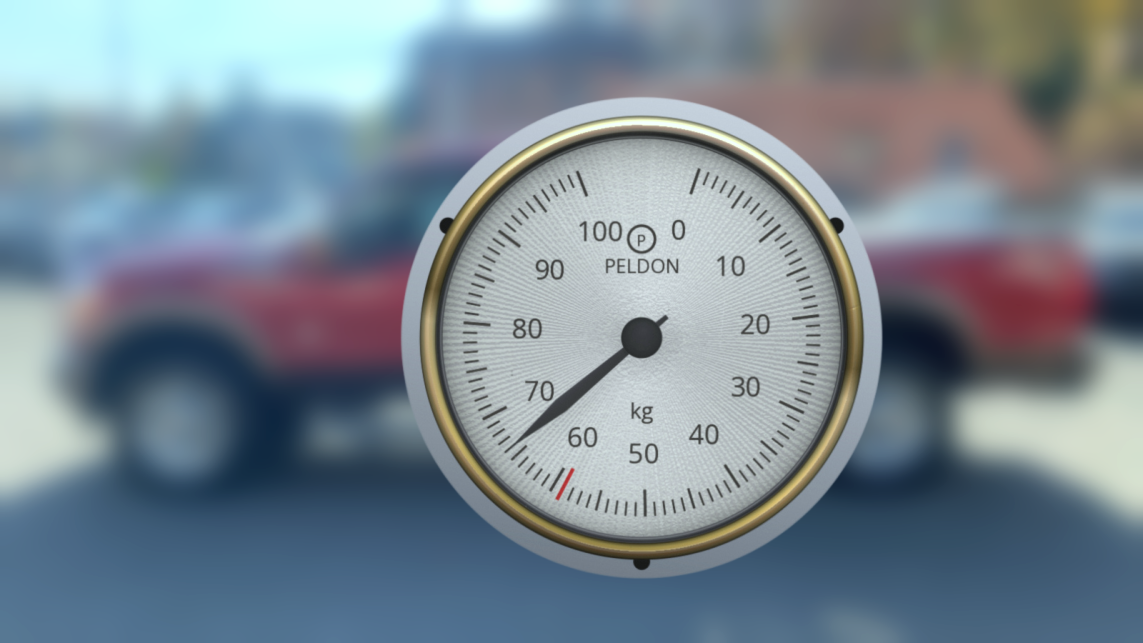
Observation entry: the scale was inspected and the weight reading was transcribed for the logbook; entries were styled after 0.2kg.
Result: 66kg
